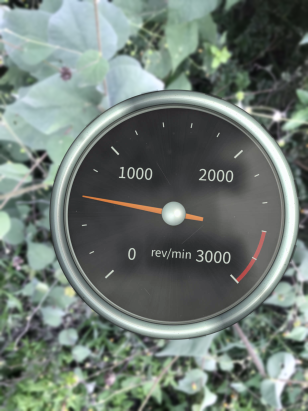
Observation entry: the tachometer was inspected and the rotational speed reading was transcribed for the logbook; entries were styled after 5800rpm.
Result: 600rpm
